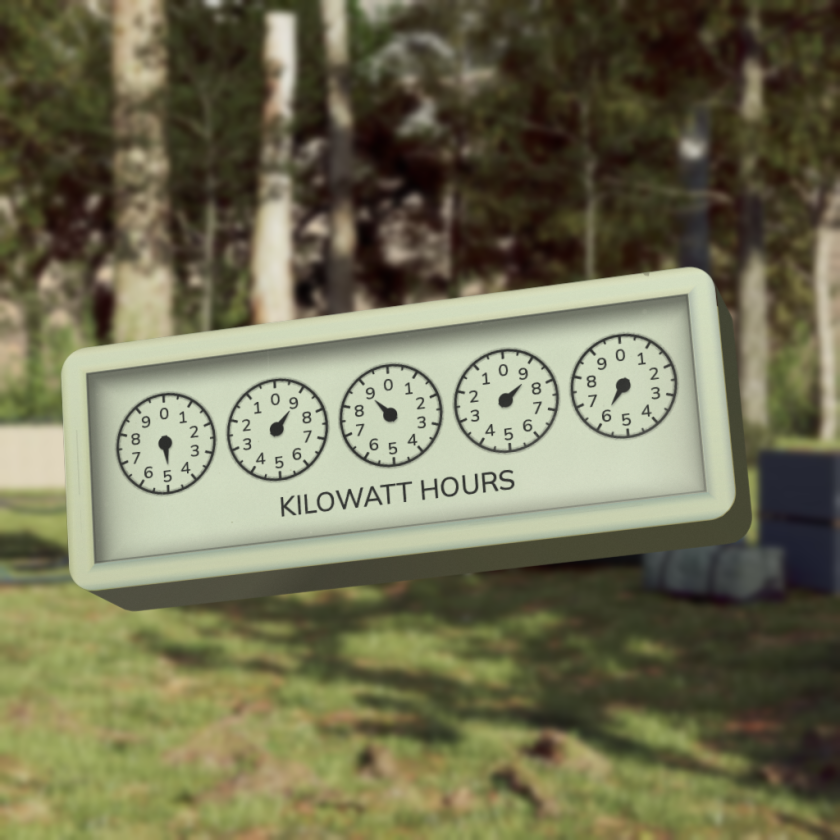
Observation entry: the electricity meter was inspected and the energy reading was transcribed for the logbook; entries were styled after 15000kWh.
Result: 48886kWh
